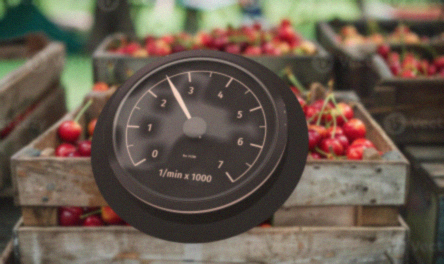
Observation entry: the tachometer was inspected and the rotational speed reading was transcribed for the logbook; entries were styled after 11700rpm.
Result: 2500rpm
